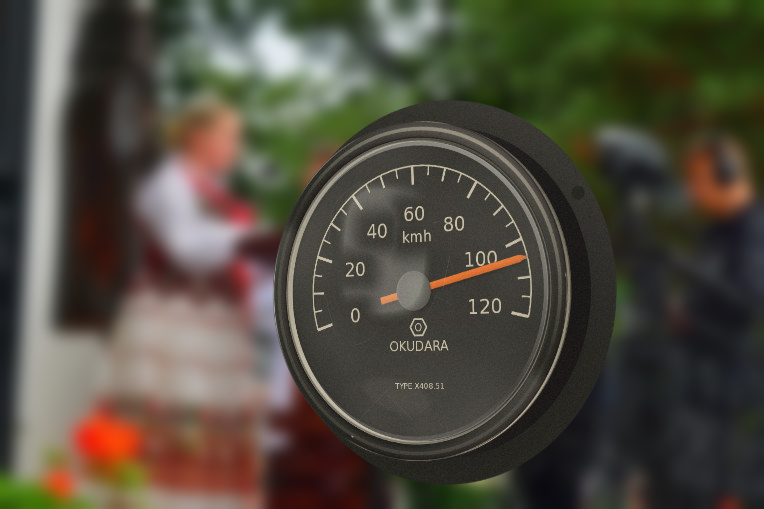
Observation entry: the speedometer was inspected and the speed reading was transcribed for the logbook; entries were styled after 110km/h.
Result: 105km/h
